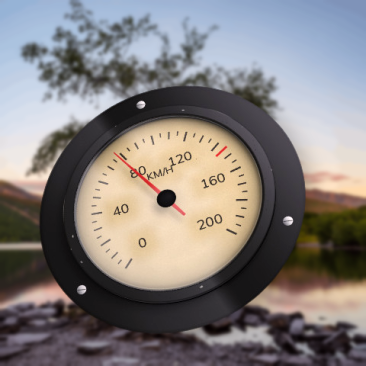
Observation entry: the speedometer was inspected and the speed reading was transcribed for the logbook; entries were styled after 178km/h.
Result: 77.5km/h
